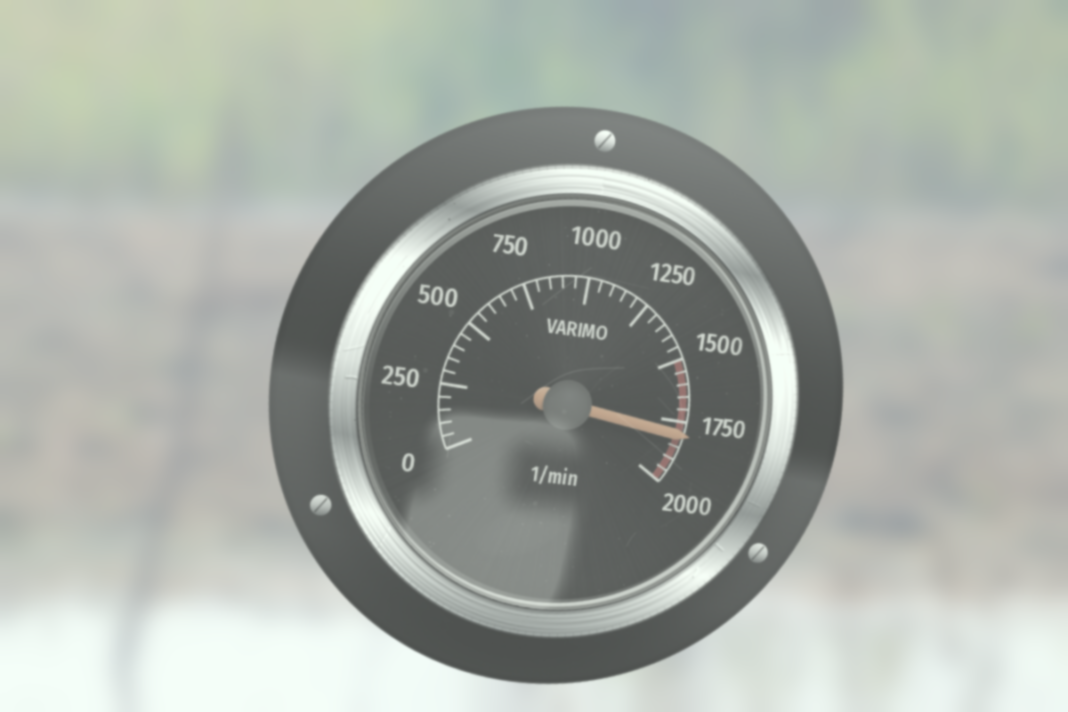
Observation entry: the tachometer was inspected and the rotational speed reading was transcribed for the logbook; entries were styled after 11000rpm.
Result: 1800rpm
